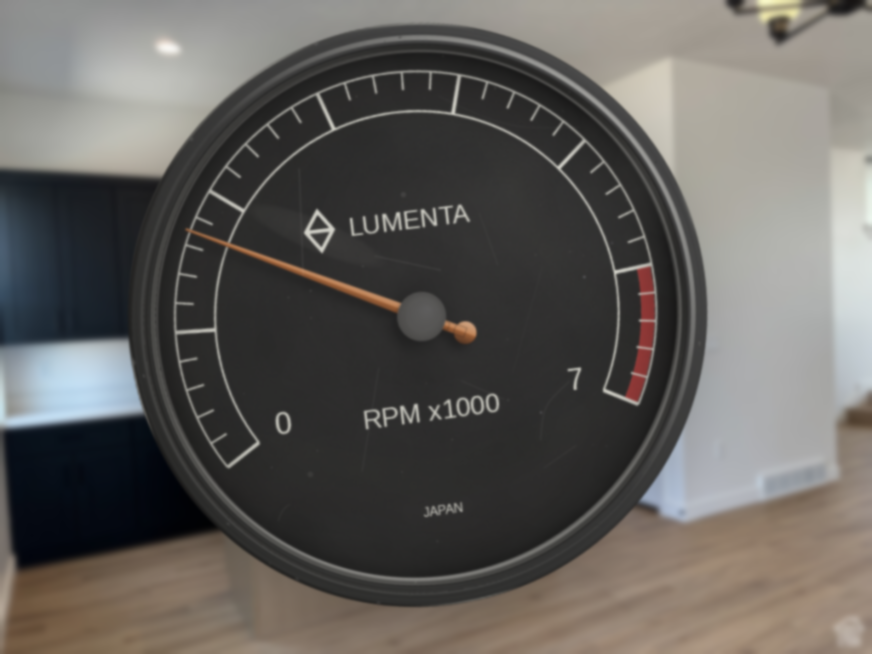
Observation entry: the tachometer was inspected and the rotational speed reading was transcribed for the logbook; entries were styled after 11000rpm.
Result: 1700rpm
